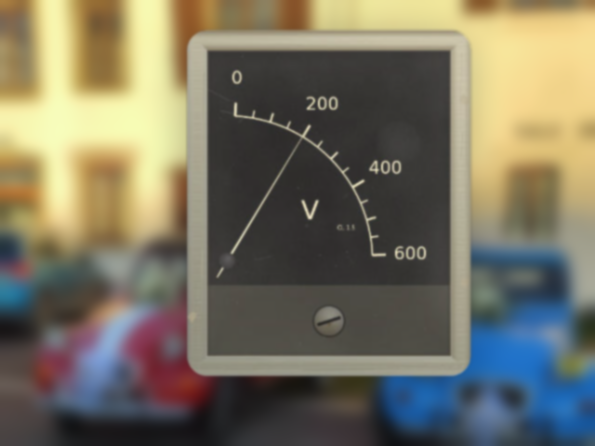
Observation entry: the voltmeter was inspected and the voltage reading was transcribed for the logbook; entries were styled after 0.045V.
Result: 200V
